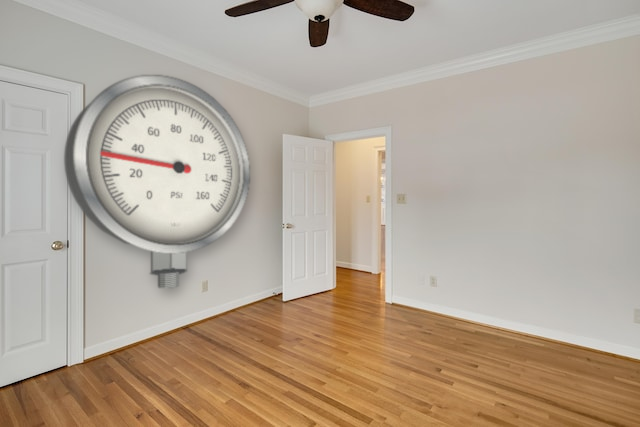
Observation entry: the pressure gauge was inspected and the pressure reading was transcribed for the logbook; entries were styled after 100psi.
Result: 30psi
